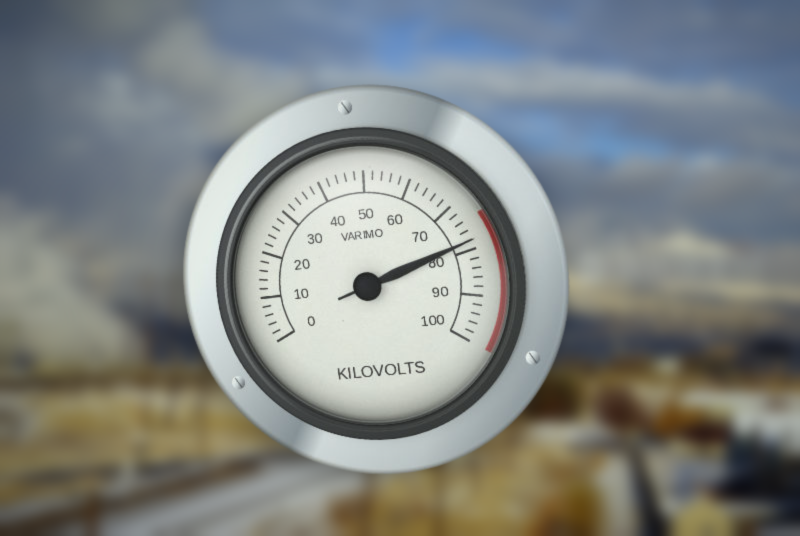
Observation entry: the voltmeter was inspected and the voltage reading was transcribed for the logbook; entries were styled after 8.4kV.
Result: 78kV
